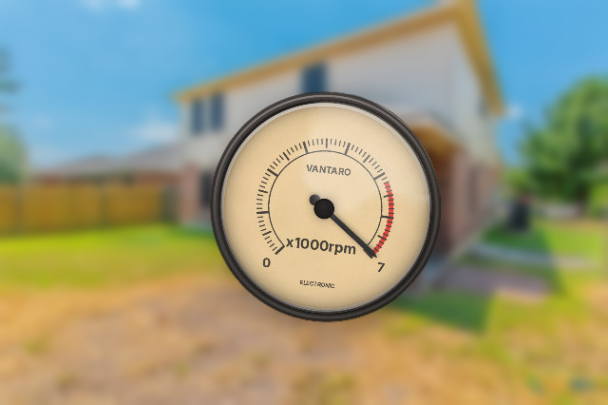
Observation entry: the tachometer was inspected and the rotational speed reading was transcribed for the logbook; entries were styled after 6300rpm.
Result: 6900rpm
